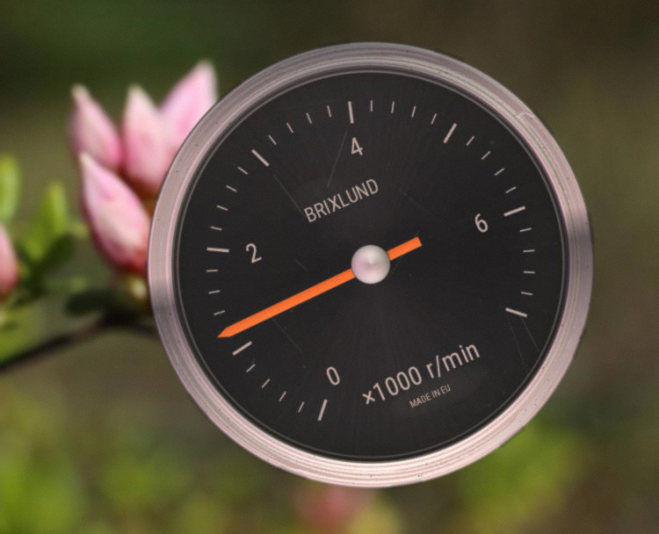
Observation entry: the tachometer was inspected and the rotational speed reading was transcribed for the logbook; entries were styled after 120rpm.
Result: 1200rpm
